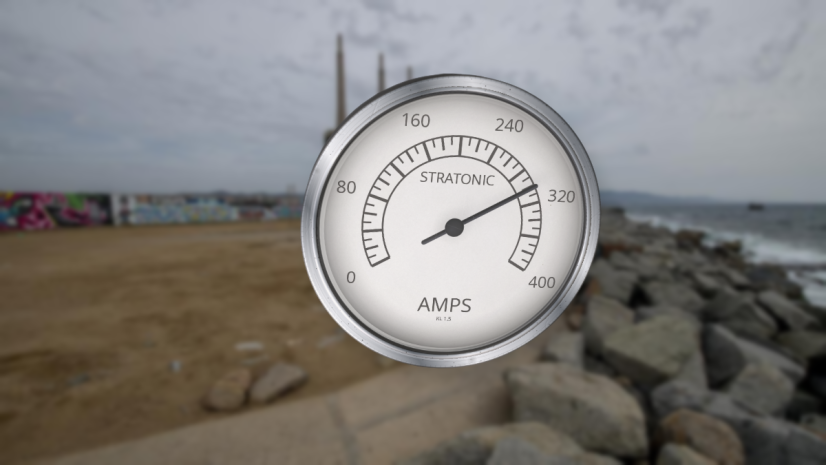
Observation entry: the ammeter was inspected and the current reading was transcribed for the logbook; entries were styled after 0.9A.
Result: 300A
